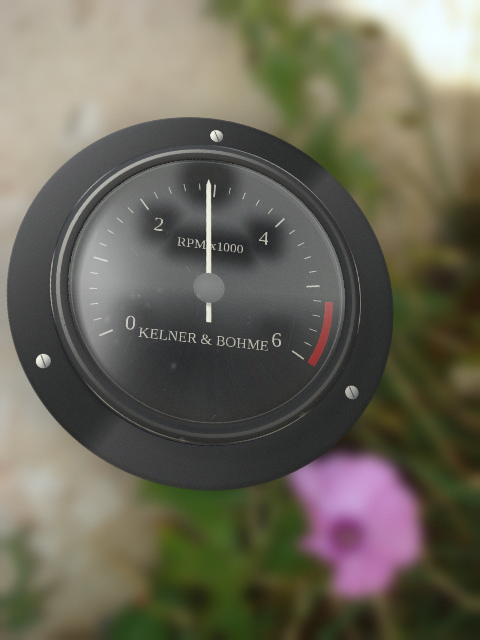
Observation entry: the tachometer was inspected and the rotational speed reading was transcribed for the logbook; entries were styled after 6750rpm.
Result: 2900rpm
